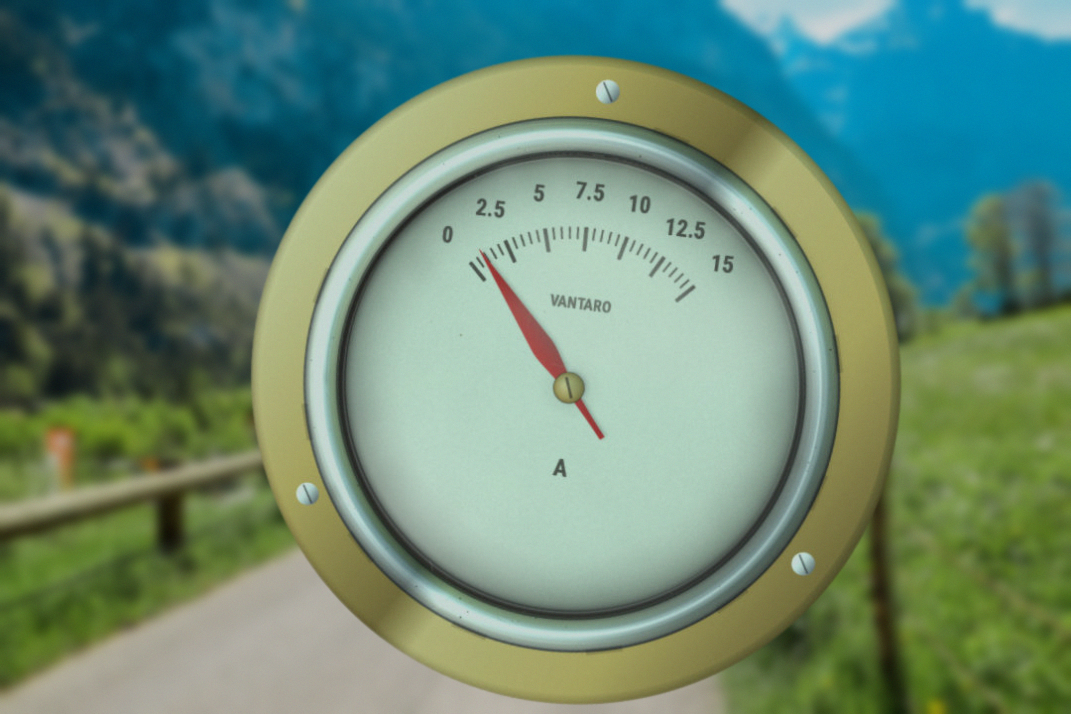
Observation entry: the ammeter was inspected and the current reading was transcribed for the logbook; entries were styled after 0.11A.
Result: 1A
